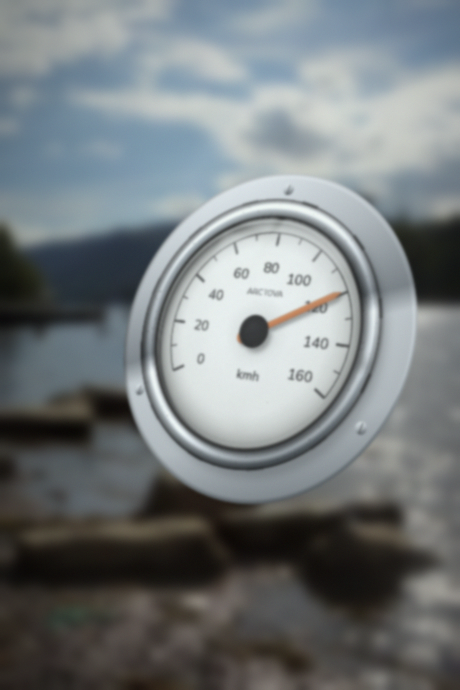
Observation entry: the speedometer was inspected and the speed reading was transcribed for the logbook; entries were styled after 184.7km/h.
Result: 120km/h
